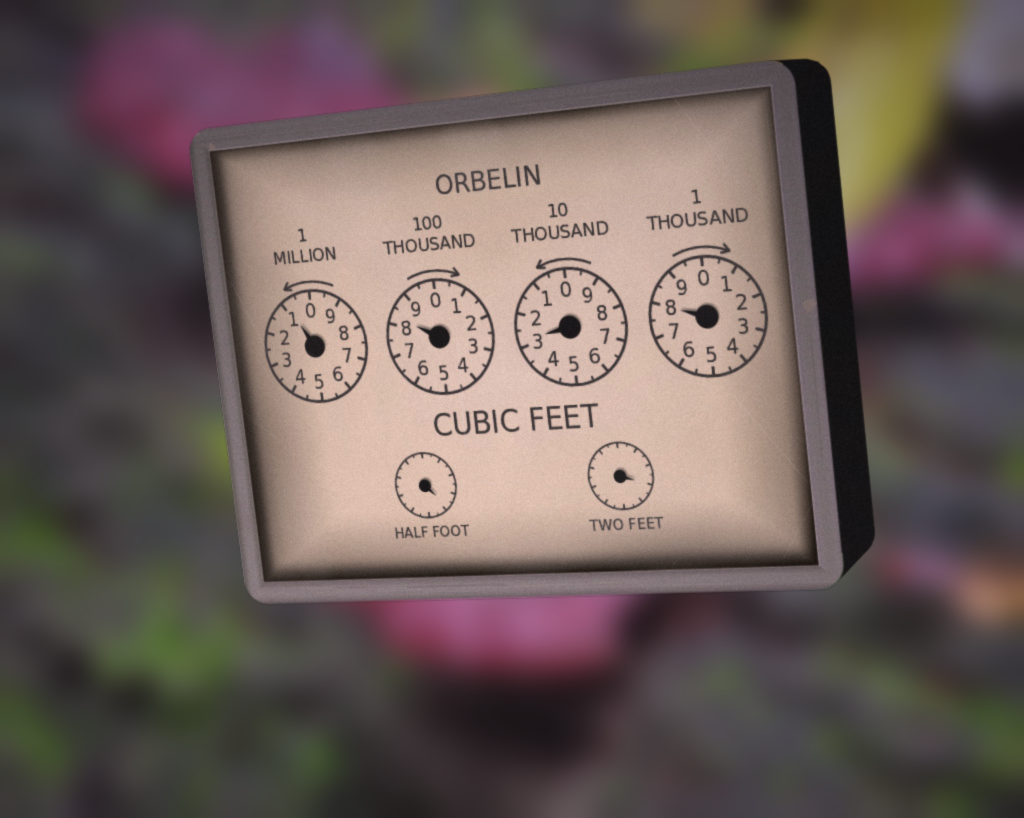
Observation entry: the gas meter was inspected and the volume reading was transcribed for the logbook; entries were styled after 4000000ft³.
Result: 82800ft³
